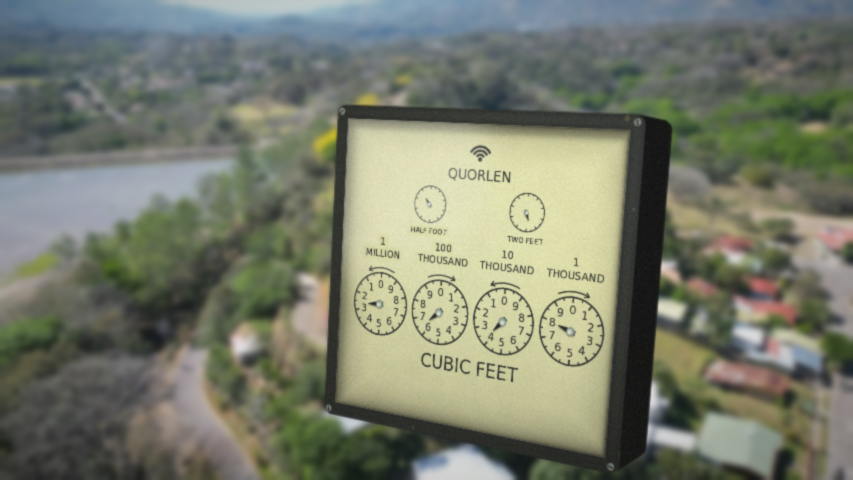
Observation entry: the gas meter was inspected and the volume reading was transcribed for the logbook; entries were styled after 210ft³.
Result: 263800ft³
